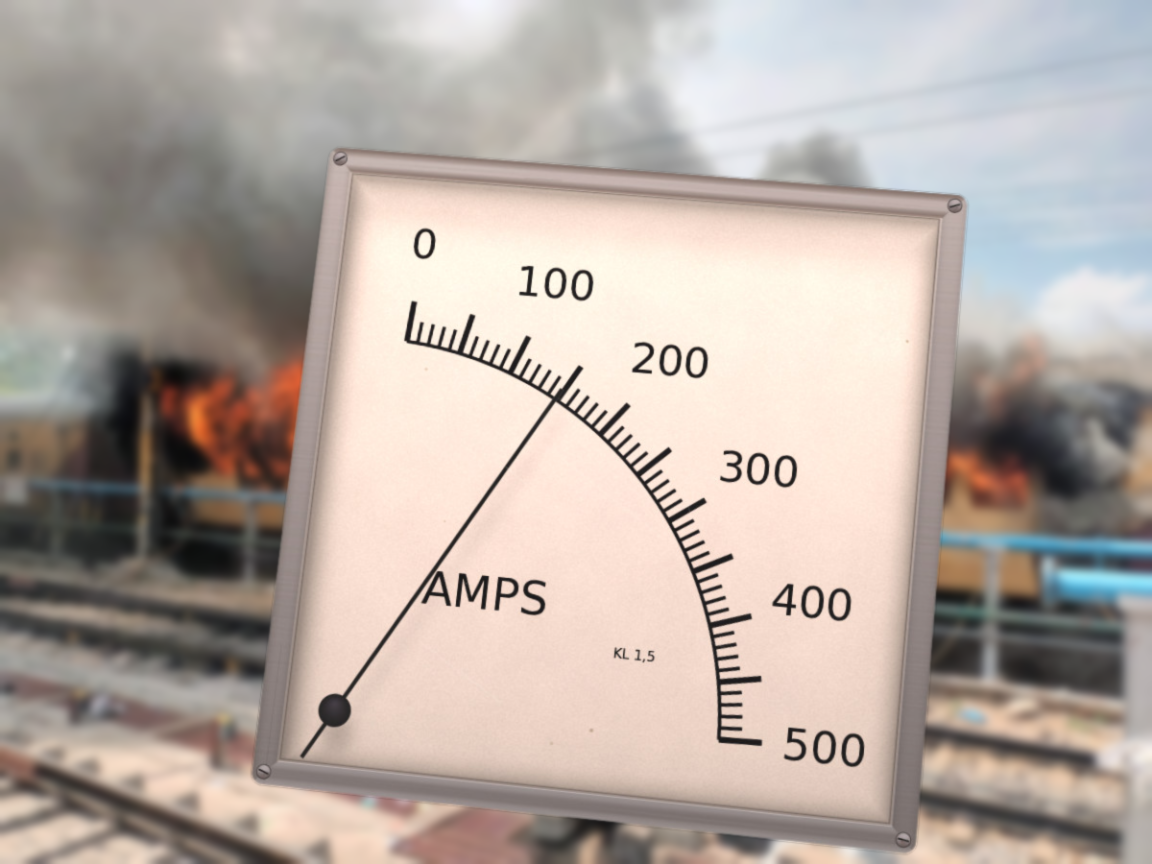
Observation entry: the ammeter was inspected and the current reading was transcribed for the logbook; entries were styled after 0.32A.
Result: 150A
